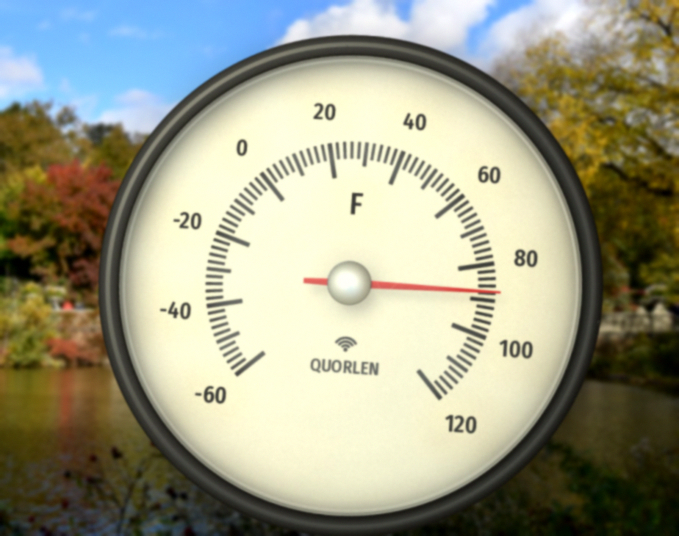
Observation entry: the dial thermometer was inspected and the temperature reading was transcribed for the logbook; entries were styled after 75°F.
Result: 88°F
